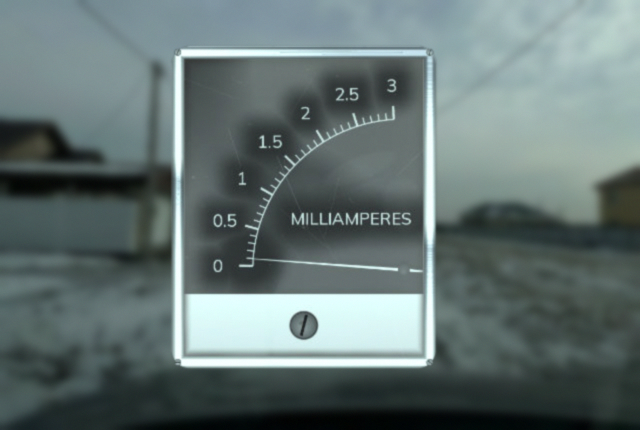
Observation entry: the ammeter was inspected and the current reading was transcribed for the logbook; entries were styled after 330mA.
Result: 0.1mA
